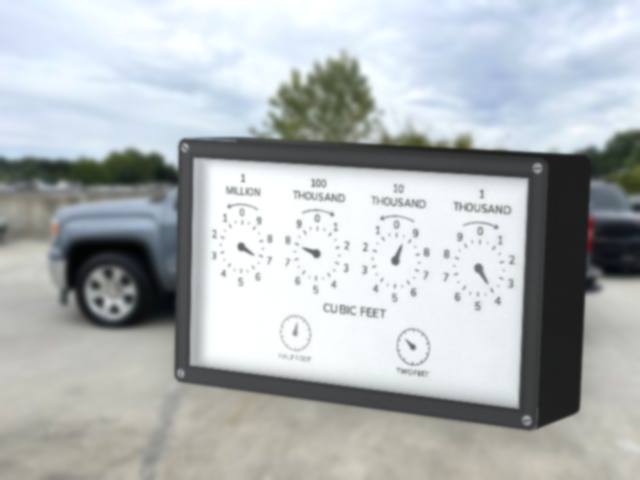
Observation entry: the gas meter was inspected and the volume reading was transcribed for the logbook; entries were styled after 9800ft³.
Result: 679400ft³
